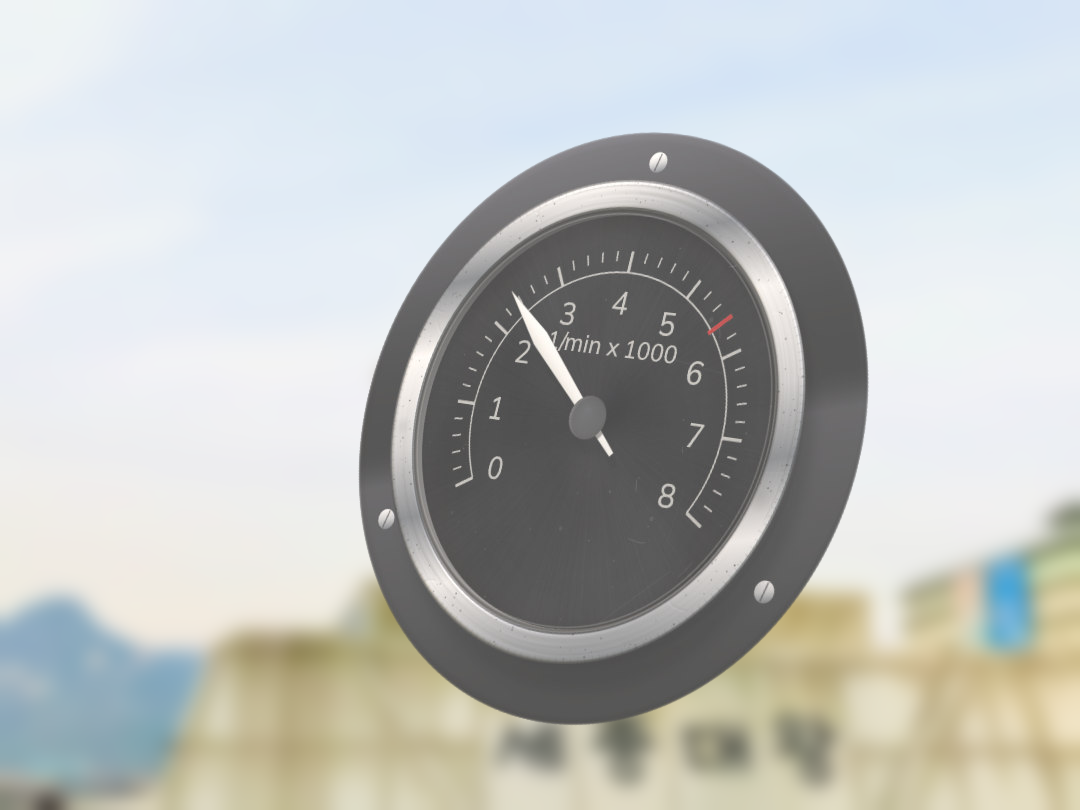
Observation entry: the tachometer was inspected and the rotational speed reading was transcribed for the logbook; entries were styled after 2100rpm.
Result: 2400rpm
